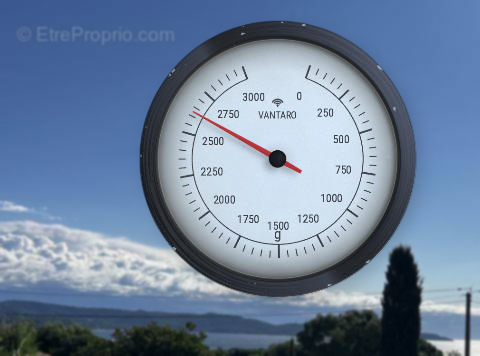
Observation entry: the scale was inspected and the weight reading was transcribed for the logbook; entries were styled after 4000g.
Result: 2625g
